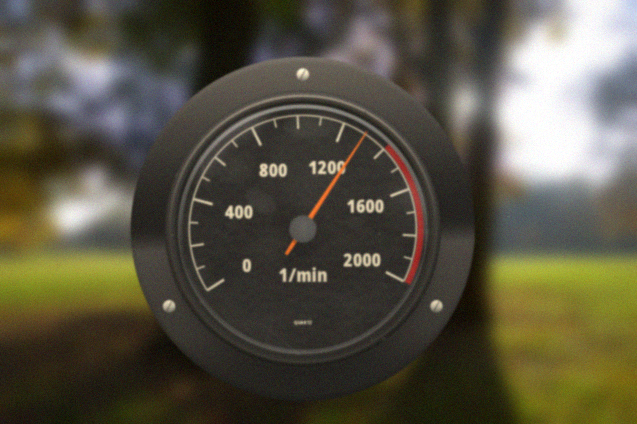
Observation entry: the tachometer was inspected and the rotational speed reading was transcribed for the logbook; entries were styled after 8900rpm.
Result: 1300rpm
